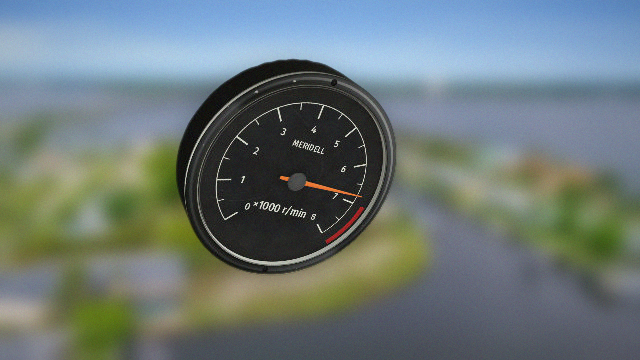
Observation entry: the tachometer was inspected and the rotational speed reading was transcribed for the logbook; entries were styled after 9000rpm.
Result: 6750rpm
